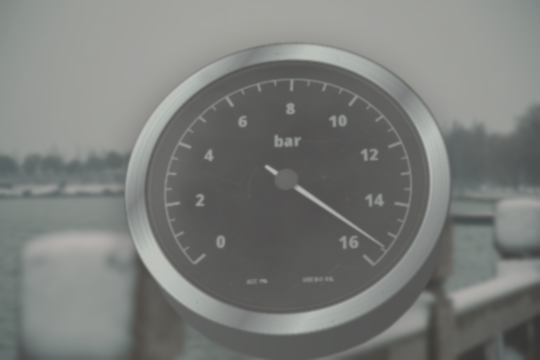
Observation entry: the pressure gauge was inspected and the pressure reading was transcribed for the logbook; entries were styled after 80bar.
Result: 15.5bar
